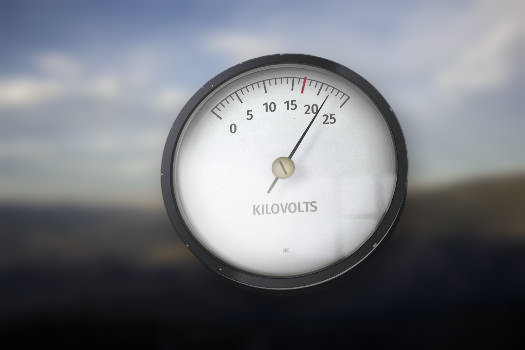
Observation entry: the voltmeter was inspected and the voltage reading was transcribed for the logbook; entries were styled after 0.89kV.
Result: 22kV
